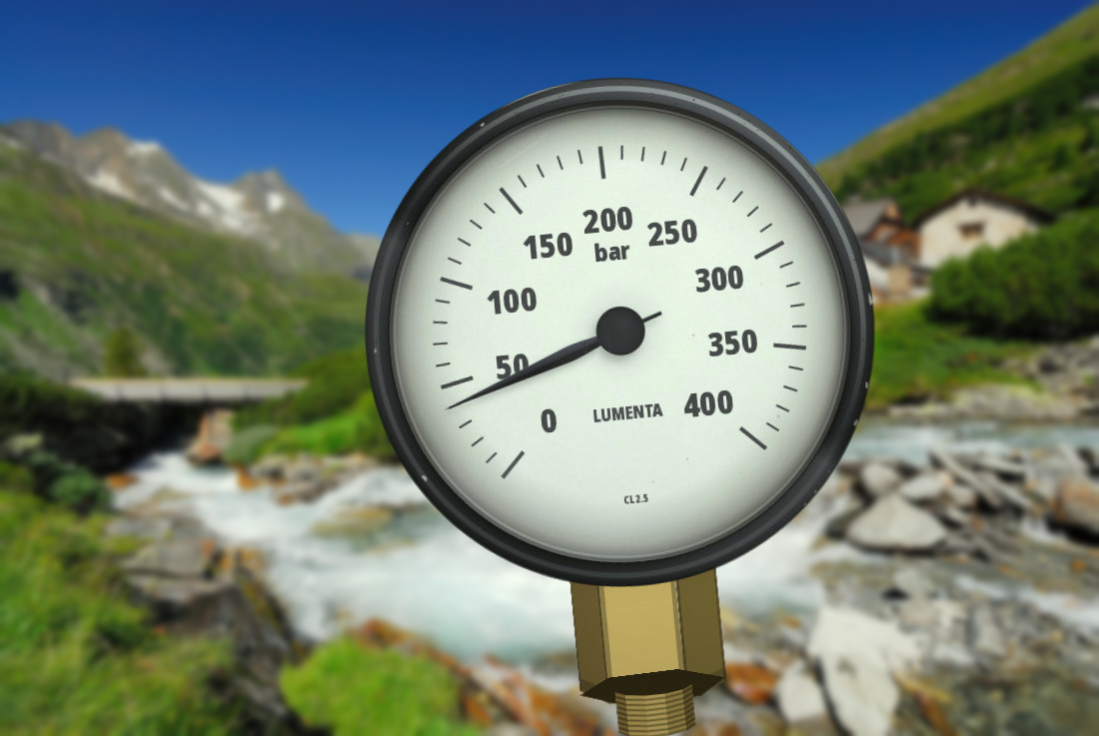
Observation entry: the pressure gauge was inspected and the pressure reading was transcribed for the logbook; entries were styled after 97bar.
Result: 40bar
